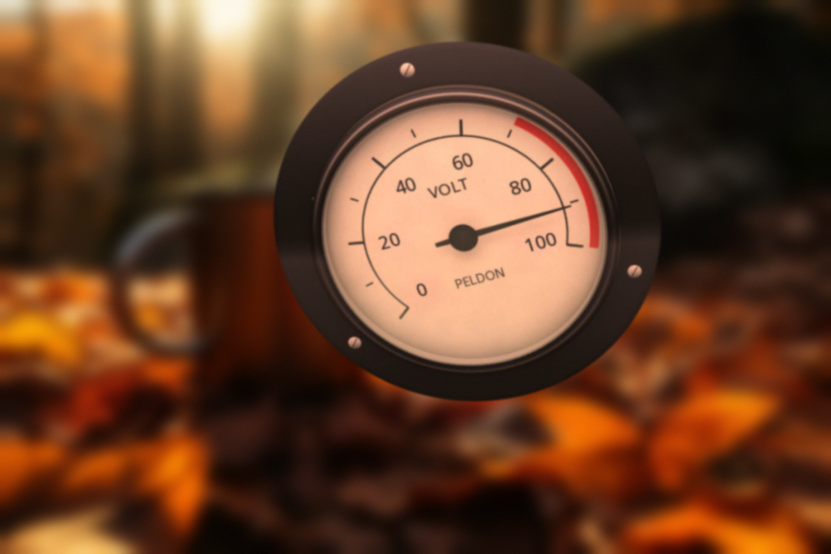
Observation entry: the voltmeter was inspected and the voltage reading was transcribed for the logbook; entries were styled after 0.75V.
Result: 90V
